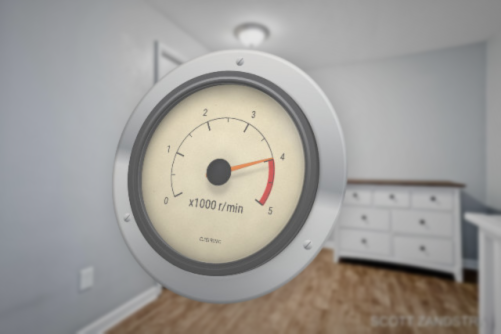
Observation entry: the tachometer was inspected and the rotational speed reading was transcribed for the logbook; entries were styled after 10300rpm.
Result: 4000rpm
